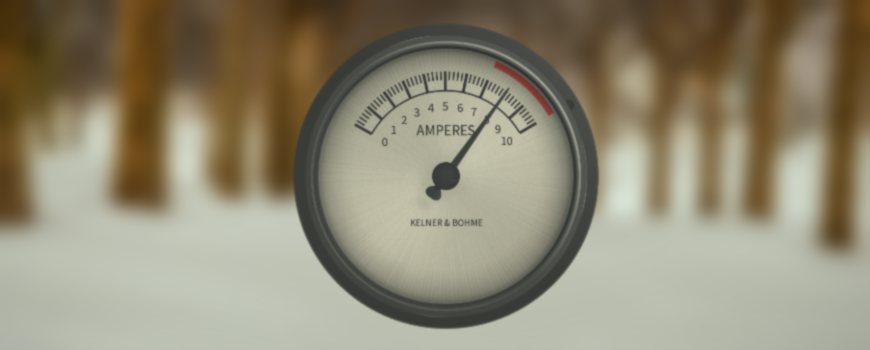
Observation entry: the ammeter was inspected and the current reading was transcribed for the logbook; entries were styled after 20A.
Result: 8A
